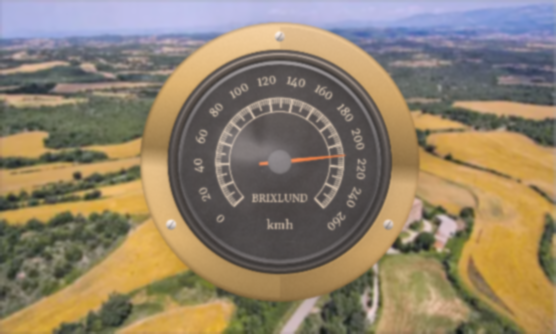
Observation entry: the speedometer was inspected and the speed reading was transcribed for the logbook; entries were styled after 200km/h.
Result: 210km/h
